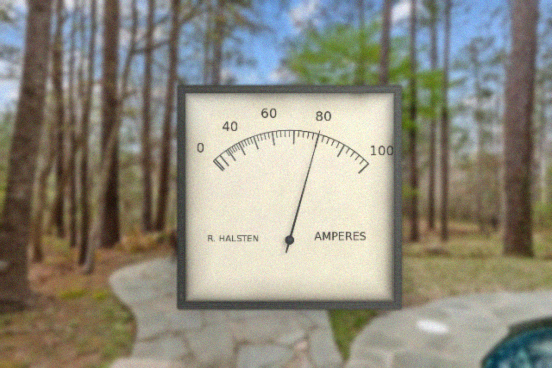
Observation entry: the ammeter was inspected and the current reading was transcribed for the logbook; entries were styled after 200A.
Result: 80A
